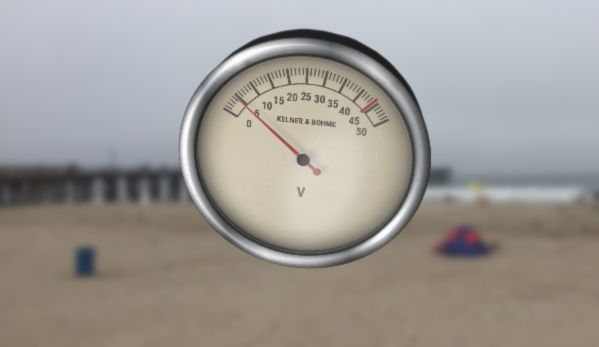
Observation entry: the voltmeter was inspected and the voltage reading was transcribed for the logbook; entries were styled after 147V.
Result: 5V
